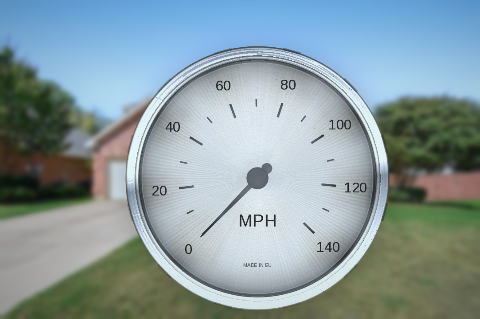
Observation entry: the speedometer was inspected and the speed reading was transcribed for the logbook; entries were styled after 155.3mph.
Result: 0mph
